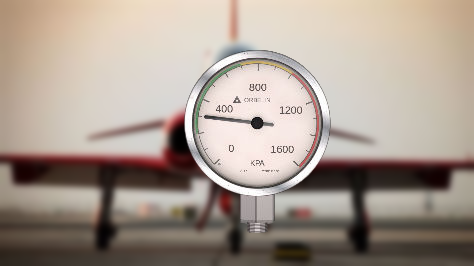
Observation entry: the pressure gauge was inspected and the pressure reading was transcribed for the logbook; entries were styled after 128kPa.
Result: 300kPa
